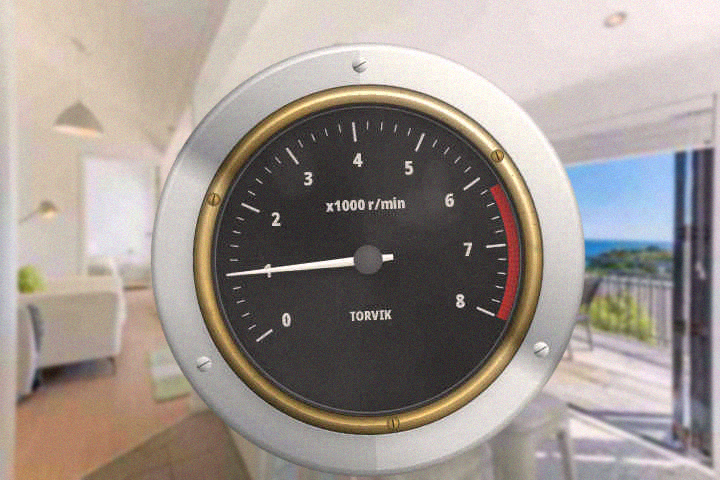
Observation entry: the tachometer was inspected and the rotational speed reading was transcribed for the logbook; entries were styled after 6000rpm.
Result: 1000rpm
